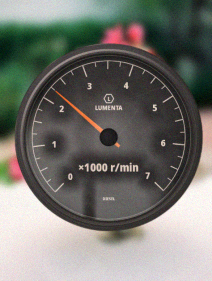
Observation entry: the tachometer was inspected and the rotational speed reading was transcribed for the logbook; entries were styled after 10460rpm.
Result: 2250rpm
